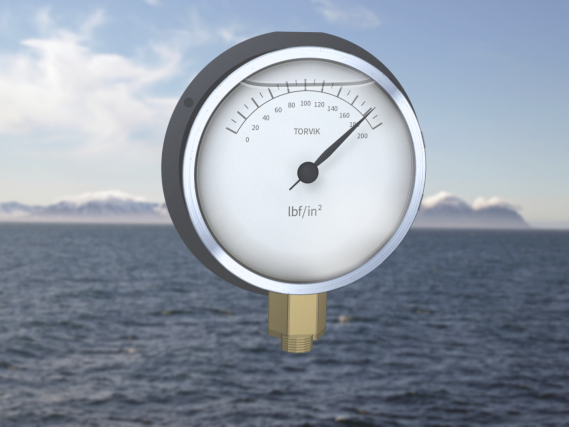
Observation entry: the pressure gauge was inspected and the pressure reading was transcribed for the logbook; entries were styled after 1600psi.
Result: 180psi
